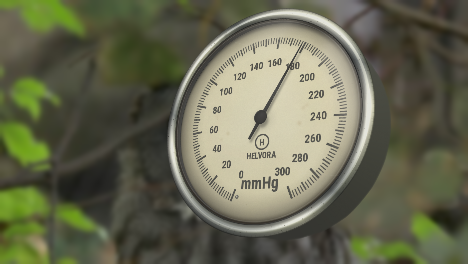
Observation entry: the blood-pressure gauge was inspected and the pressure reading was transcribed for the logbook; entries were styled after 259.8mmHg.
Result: 180mmHg
